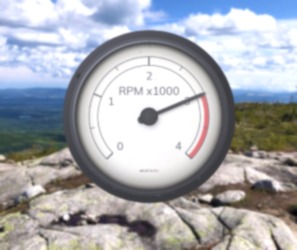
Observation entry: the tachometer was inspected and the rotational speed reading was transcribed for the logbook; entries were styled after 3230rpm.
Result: 3000rpm
